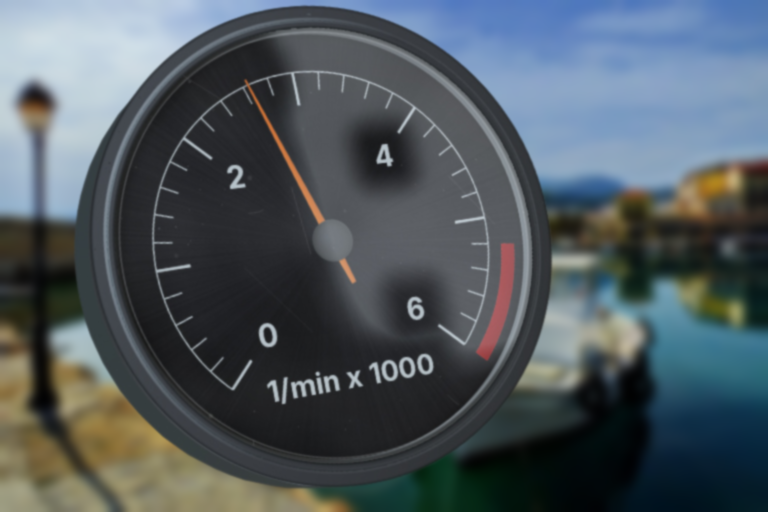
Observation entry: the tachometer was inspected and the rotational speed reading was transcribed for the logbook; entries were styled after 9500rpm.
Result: 2600rpm
